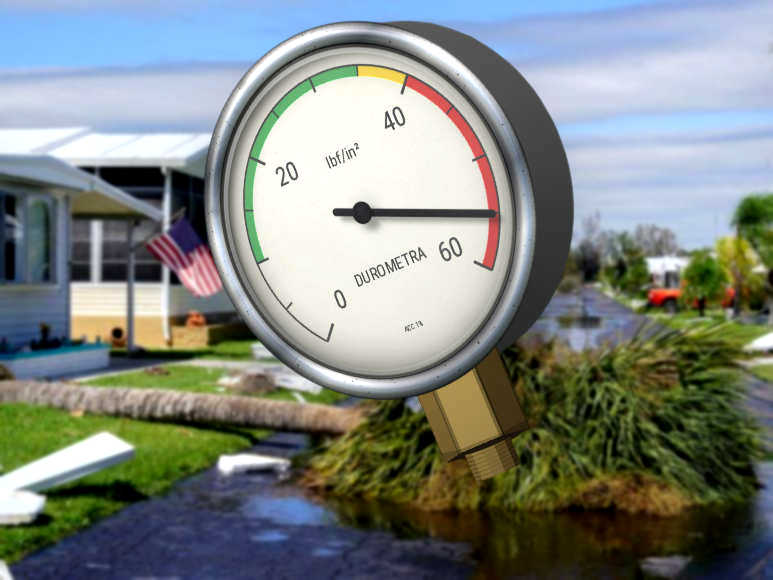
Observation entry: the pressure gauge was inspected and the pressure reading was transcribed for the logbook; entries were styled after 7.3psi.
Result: 55psi
